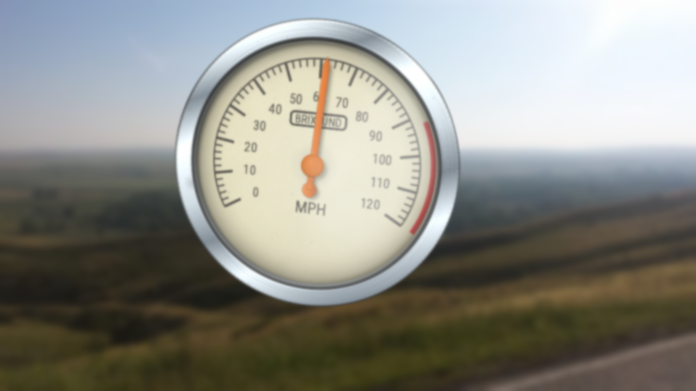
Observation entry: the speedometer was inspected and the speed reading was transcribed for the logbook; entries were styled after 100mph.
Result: 62mph
